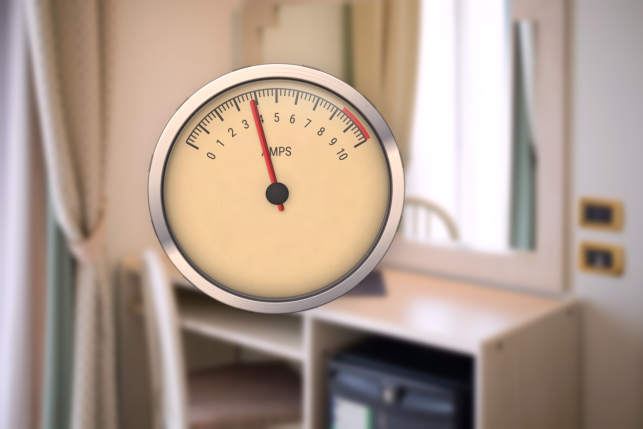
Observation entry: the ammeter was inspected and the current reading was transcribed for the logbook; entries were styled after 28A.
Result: 3.8A
